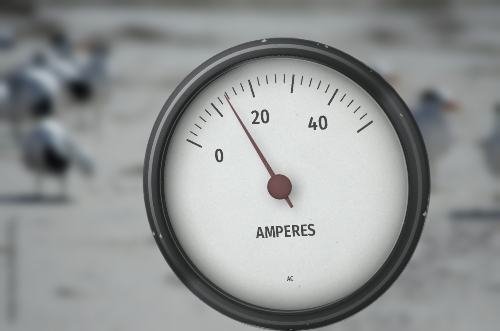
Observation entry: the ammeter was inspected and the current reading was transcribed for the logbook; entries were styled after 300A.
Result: 14A
